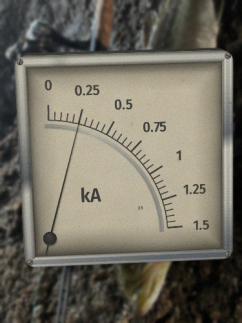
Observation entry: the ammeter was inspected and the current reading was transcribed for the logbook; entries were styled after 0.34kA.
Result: 0.25kA
